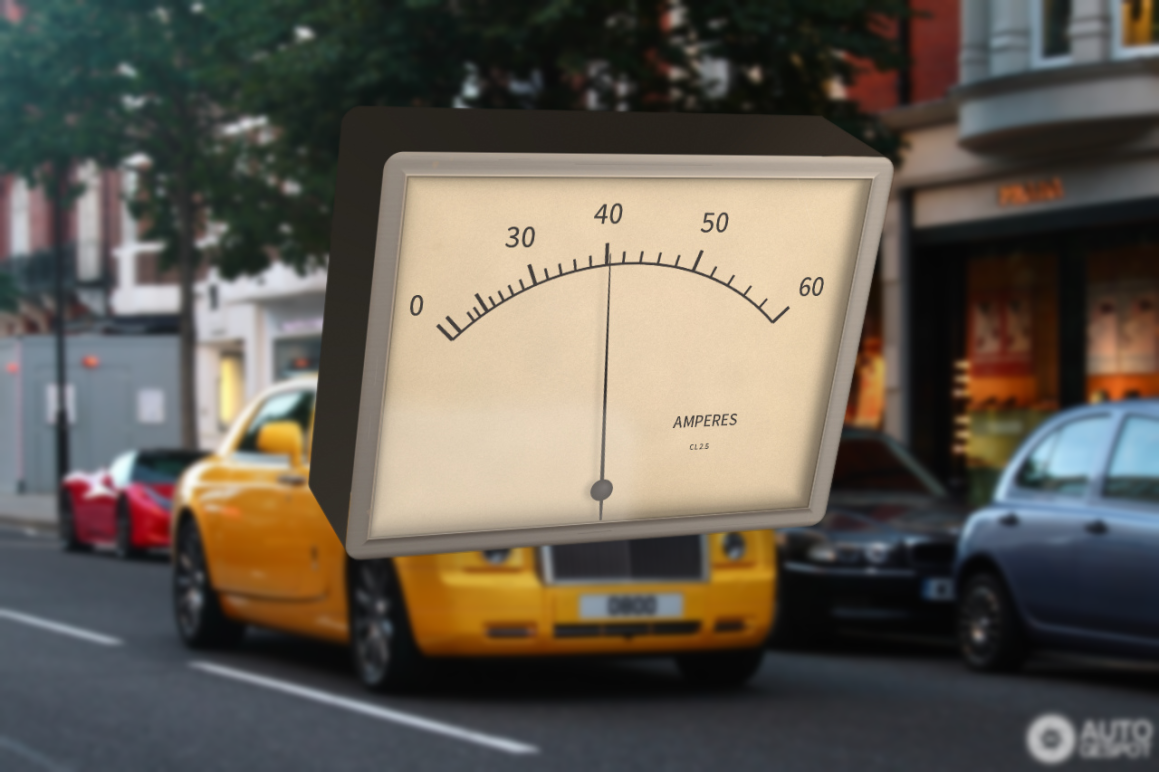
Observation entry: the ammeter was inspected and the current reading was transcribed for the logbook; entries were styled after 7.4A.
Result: 40A
